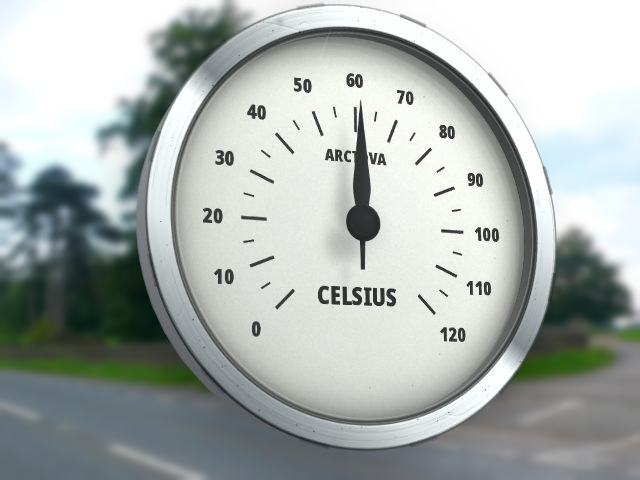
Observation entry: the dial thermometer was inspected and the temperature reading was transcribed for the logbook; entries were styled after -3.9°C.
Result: 60°C
